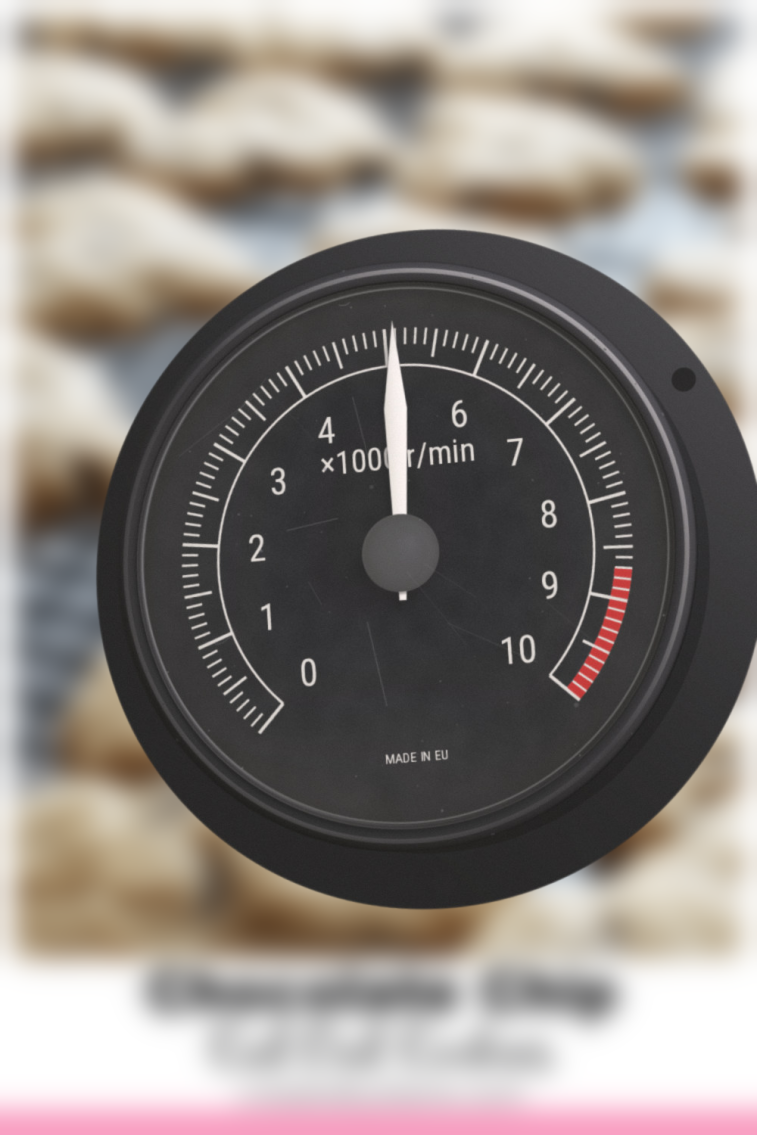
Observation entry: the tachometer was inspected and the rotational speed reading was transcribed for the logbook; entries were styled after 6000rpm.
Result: 5100rpm
